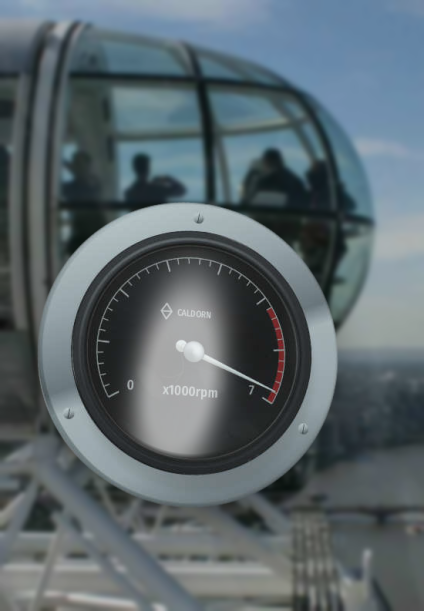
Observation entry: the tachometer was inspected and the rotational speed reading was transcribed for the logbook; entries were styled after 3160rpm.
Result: 6800rpm
